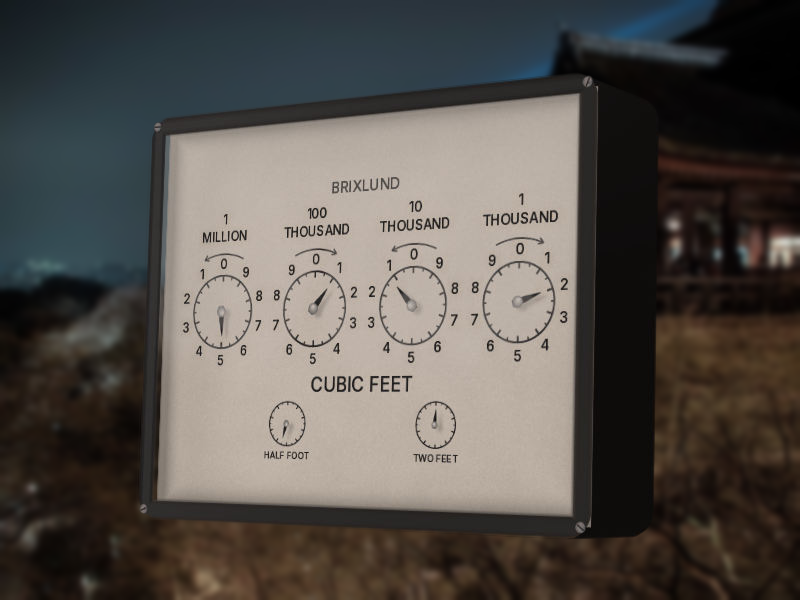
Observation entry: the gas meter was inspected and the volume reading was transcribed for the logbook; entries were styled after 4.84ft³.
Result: 511200ft³
